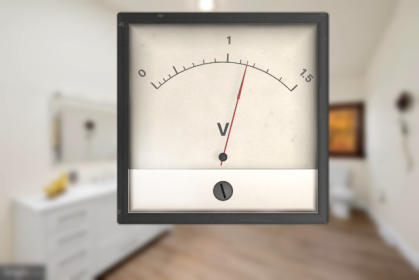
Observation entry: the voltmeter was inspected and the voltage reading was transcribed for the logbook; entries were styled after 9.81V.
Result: 1.15V
